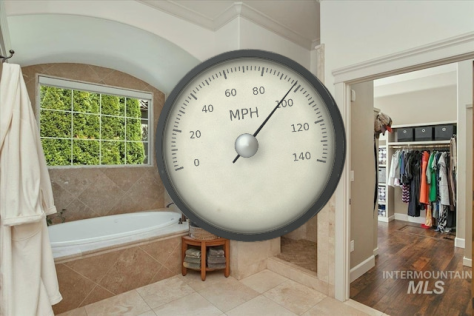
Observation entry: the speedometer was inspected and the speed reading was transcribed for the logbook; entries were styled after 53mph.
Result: 98mph
